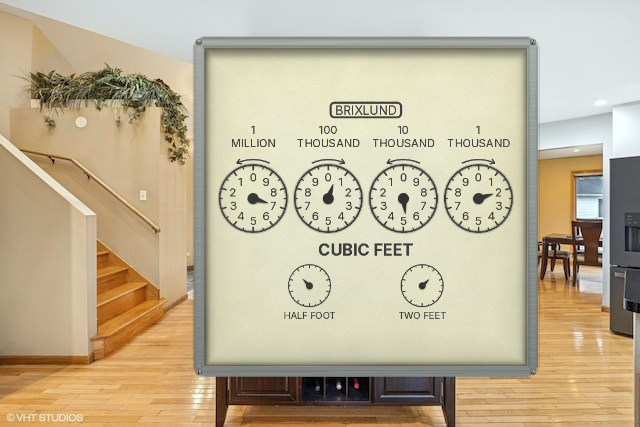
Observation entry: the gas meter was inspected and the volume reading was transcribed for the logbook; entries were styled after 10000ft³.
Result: 705200ft³
